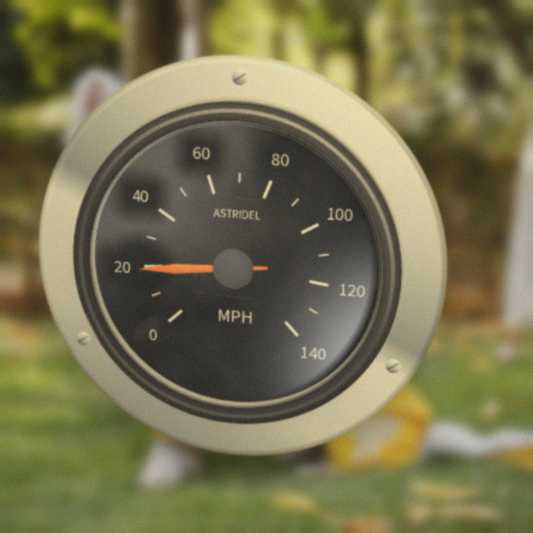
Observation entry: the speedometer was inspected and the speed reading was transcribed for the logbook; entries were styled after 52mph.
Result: 20mph
